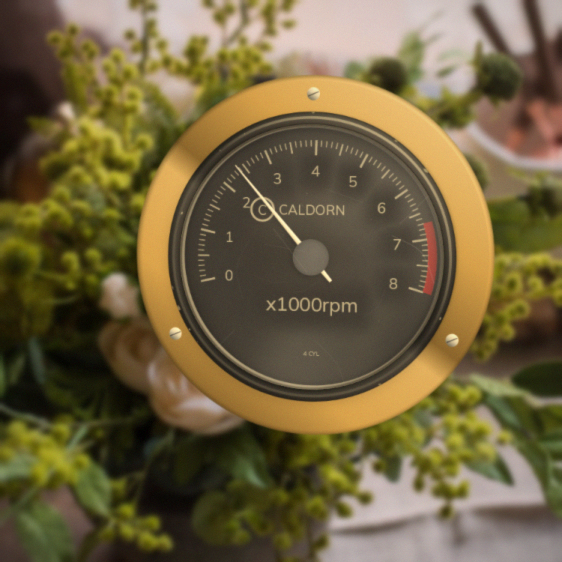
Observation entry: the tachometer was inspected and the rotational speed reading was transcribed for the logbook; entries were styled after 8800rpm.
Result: 2400rpm
